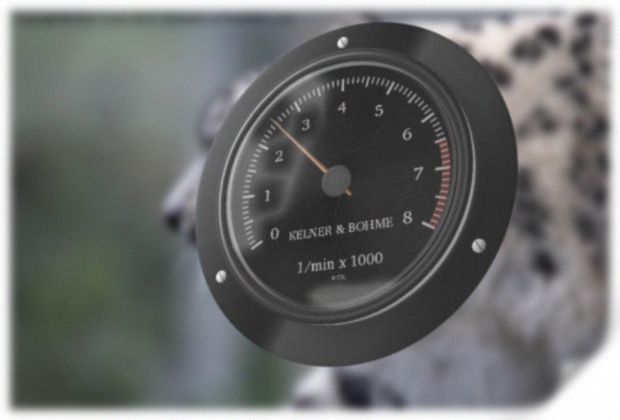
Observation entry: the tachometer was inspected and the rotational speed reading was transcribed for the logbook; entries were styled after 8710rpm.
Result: 2500rpm
